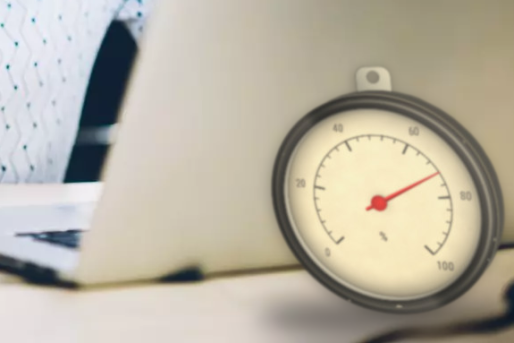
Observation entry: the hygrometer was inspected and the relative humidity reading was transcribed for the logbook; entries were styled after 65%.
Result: 72%
